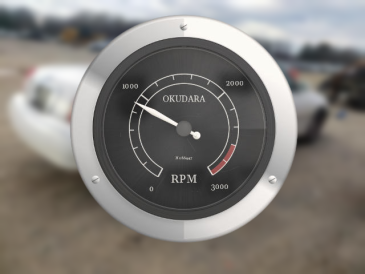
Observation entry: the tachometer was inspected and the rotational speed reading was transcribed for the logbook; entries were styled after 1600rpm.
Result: 900rpm
